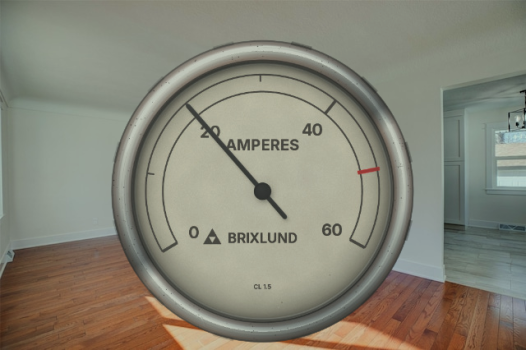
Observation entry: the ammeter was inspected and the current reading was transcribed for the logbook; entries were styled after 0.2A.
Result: 20A
